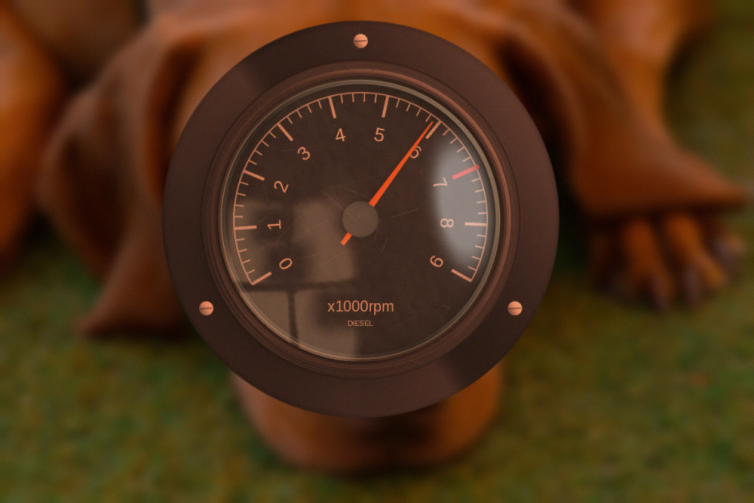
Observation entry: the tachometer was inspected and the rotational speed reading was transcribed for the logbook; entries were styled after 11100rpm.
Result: 5900rpm
